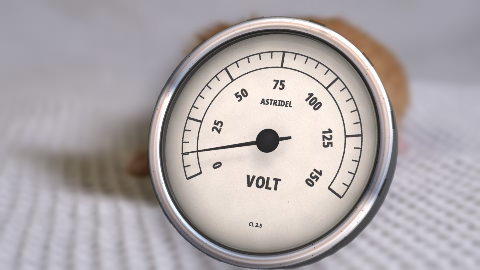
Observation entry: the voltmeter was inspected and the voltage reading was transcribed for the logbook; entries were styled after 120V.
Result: 10V
